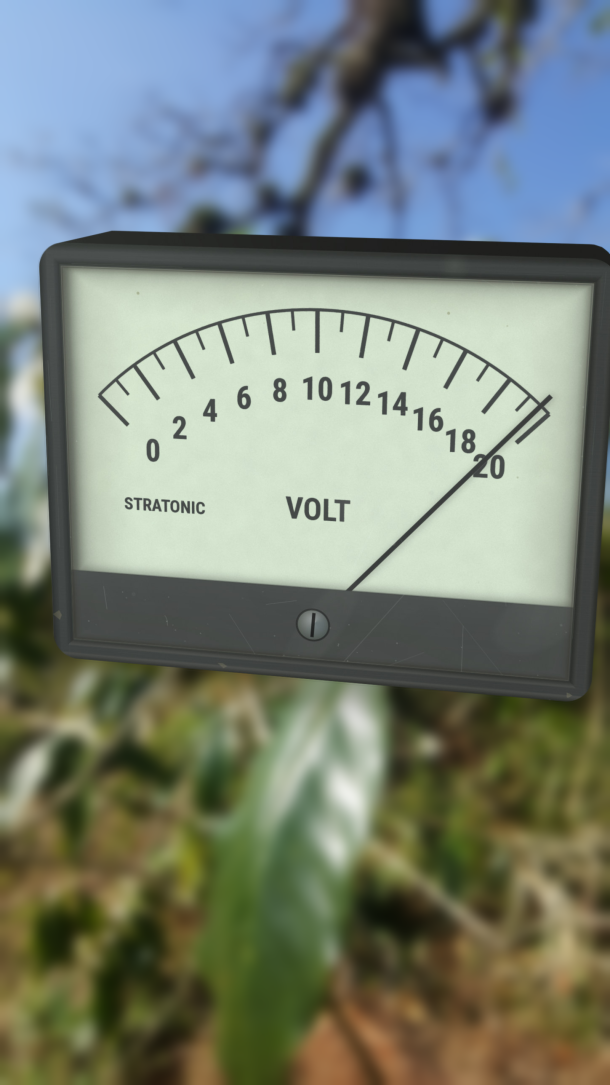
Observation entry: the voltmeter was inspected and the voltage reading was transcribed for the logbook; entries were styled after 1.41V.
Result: 19.5V
